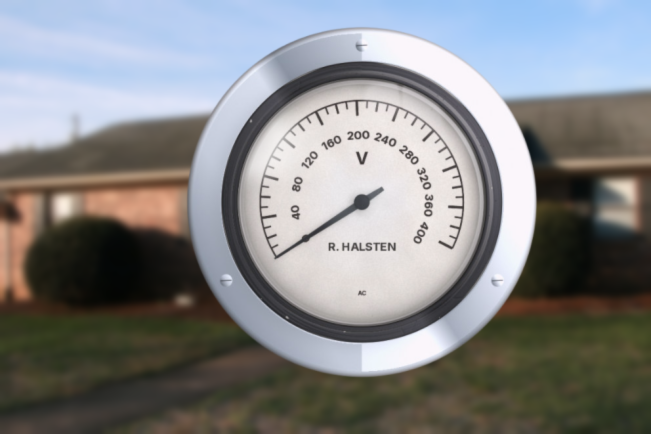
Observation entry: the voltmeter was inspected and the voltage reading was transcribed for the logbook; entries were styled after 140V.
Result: 0V
